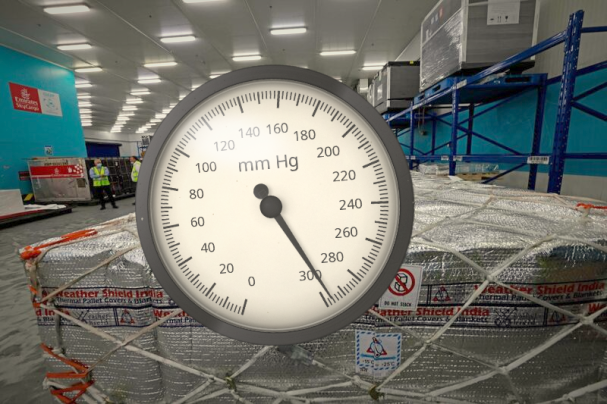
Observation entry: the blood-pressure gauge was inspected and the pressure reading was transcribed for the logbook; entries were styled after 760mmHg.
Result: 296mmHg
